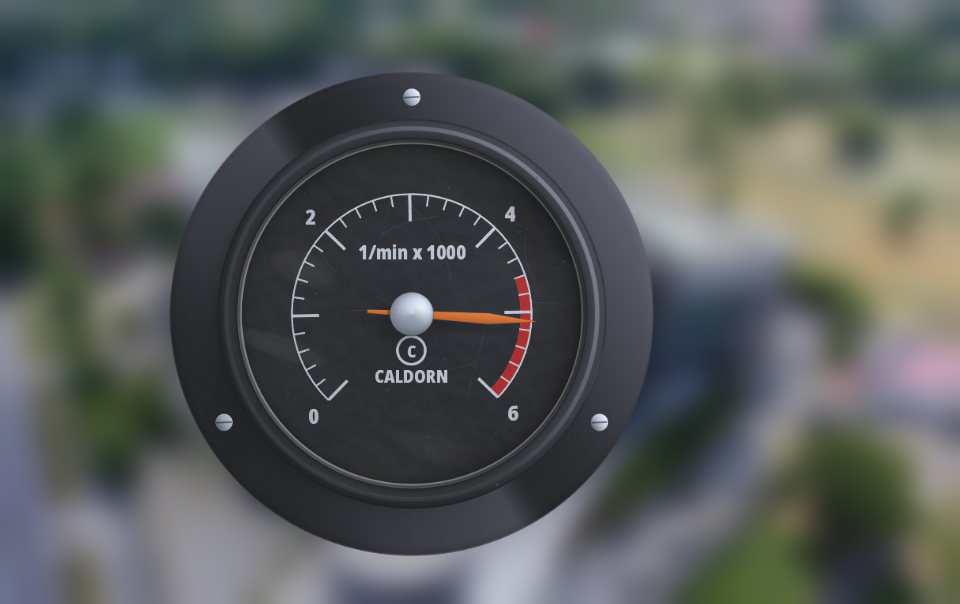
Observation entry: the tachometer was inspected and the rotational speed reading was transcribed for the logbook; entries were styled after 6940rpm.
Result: 5100rpm
